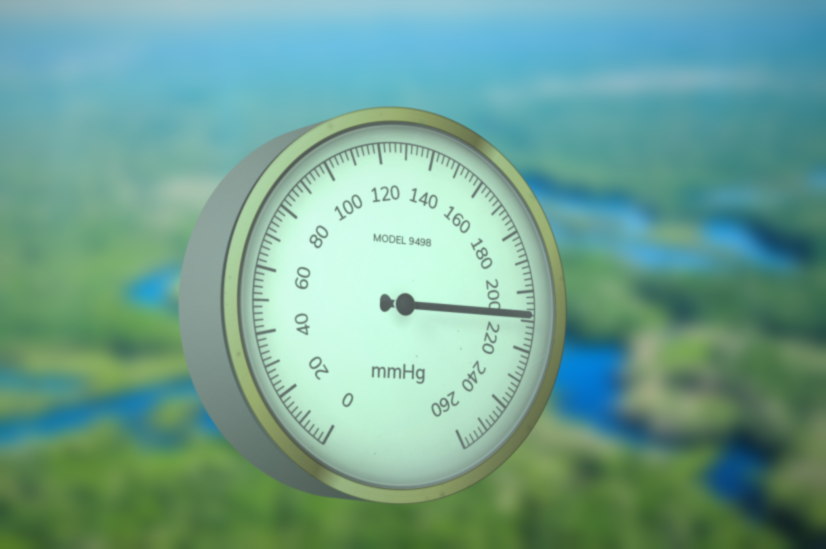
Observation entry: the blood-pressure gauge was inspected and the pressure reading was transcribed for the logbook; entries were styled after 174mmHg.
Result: 208mmHg
